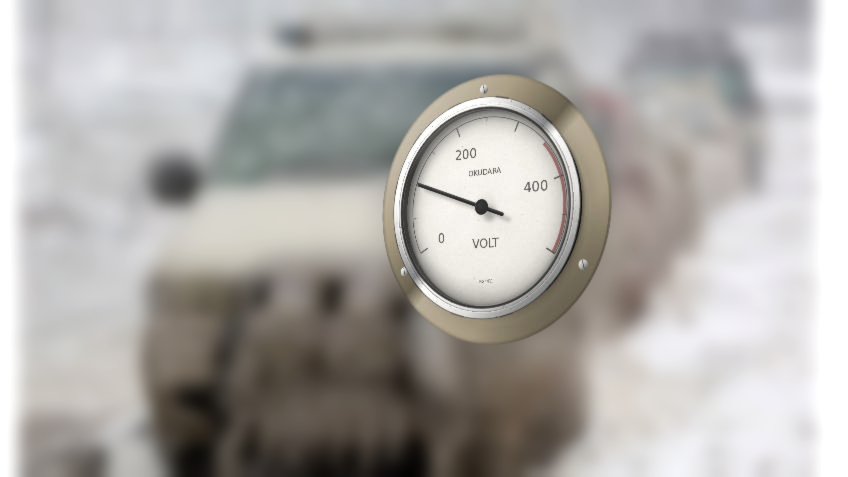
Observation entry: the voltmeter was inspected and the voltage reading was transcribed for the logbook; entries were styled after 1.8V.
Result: 100V
